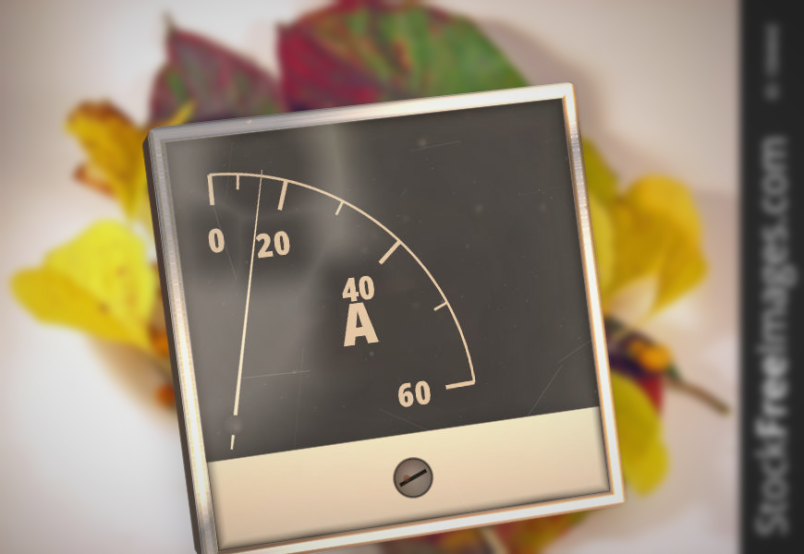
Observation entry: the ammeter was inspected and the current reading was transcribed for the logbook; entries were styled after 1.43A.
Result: 15A
